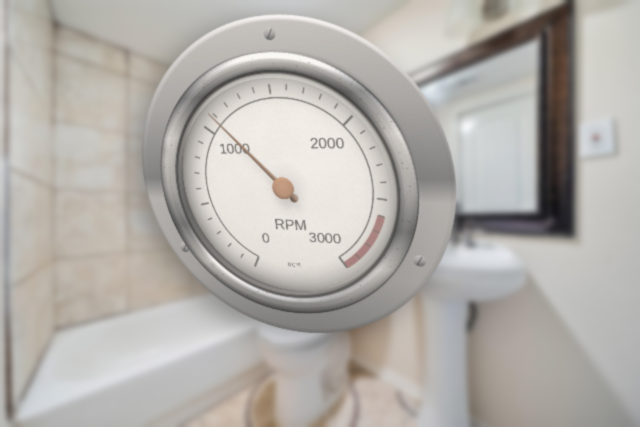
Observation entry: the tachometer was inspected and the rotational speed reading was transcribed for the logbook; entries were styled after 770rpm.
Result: 1100rpm
